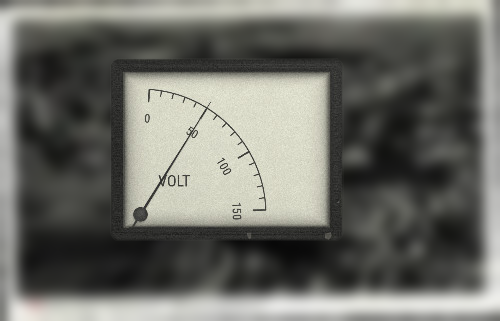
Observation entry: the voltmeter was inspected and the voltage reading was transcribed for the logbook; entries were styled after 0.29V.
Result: 50V
